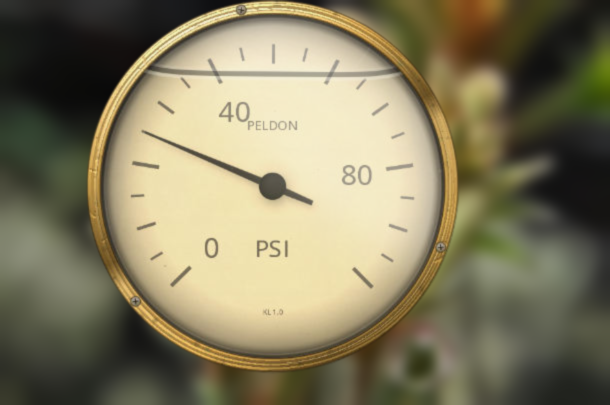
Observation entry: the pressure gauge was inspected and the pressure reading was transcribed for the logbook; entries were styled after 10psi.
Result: 25psi
